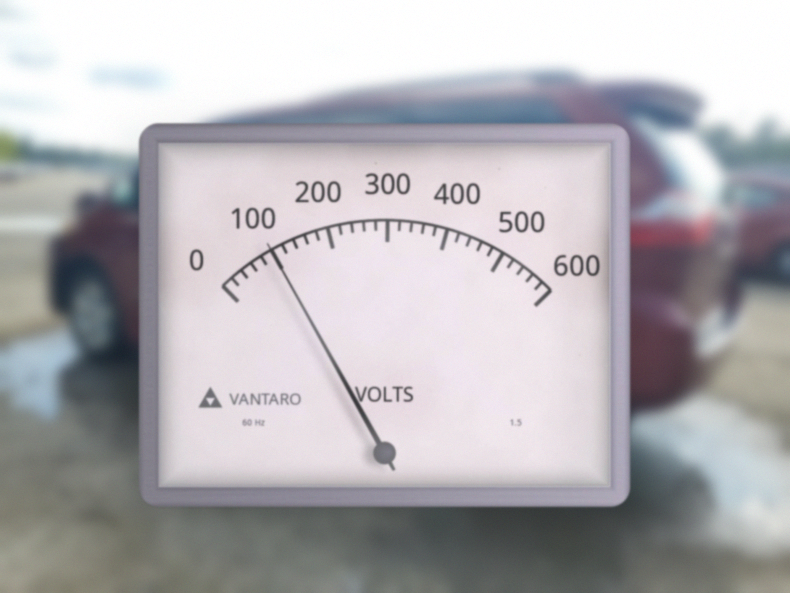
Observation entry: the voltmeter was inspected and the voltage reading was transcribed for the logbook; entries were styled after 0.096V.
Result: 100V
